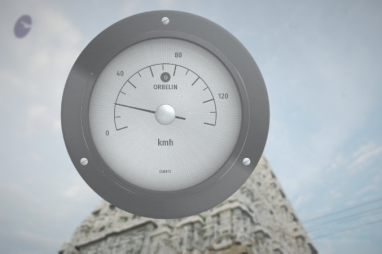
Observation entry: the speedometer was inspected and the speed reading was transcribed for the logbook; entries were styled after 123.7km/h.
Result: 20km/h
